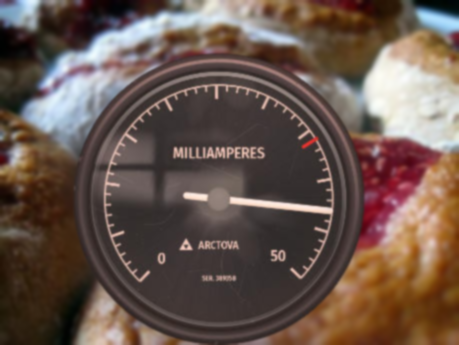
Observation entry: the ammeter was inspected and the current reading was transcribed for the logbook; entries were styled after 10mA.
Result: 43mA
